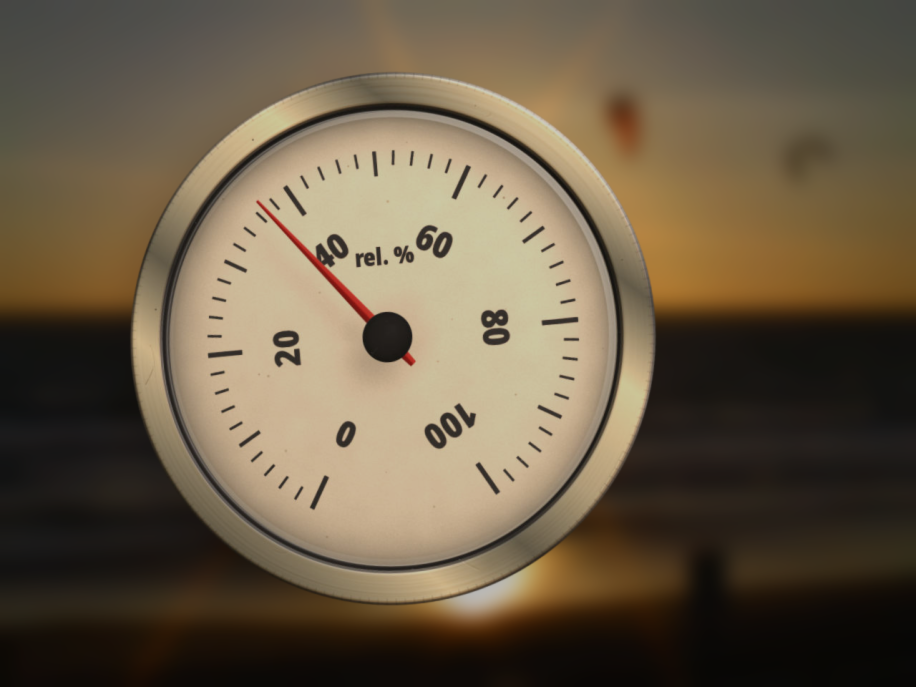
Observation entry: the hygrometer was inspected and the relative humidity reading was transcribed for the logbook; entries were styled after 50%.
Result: 37%
